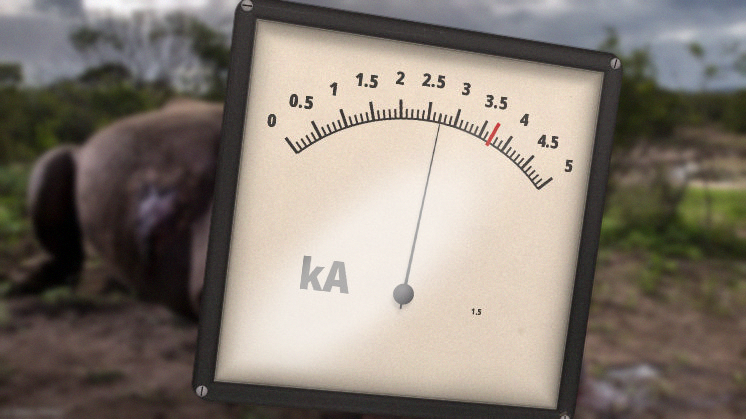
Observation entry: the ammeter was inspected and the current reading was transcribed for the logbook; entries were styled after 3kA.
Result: 2.7kA
